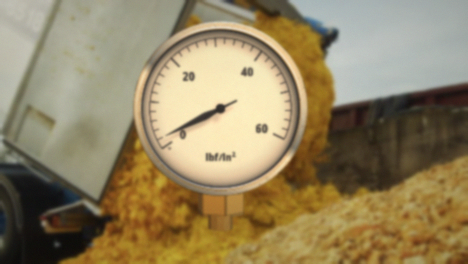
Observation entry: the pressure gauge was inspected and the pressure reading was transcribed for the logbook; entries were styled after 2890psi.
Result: 2psi
